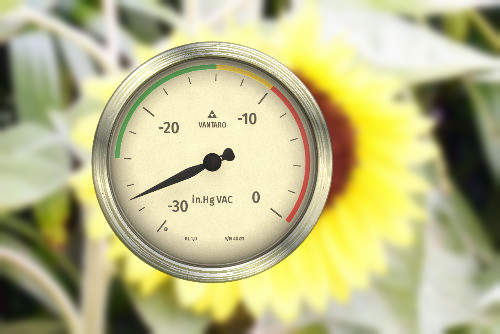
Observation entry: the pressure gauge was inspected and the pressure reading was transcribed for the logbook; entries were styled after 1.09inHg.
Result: -27inHg
